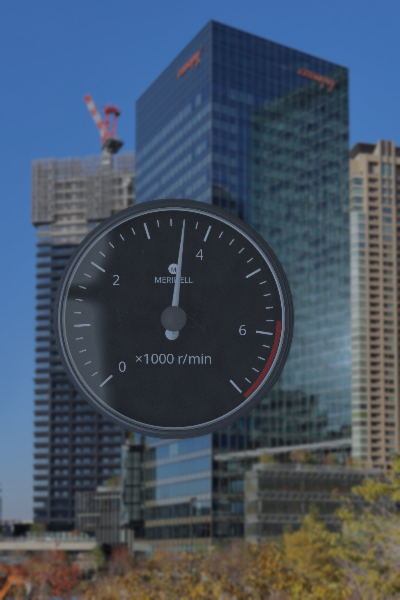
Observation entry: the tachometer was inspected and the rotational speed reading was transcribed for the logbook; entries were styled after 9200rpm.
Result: 3600rpm
